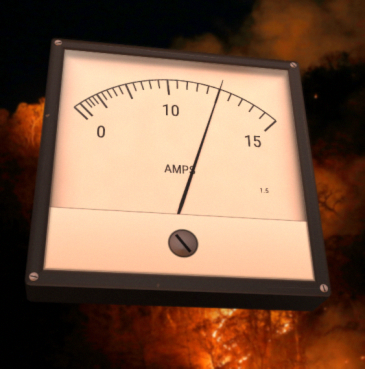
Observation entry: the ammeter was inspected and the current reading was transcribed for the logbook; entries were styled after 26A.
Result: 12.5A
